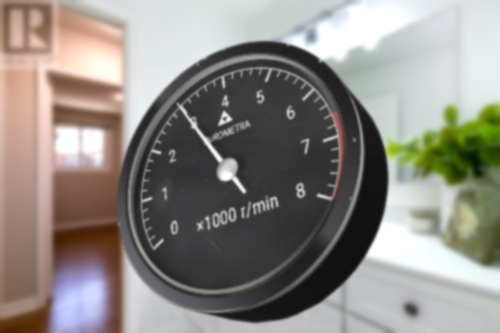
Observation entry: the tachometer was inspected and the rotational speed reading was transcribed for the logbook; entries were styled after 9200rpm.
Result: 3000rpm
